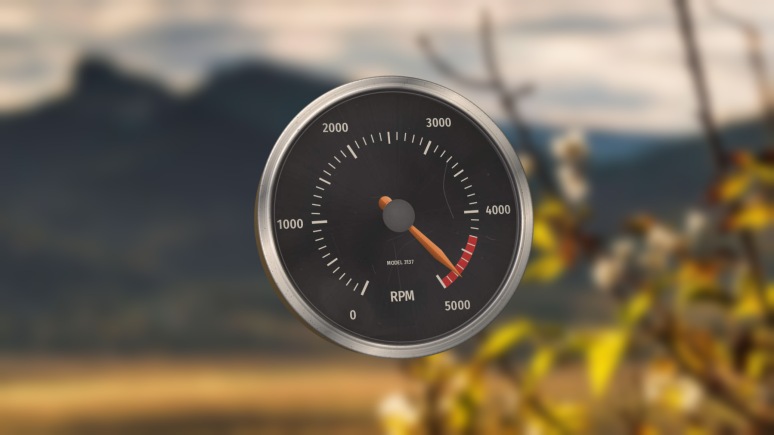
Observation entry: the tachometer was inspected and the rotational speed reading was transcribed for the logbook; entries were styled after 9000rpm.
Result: 4800rpm
